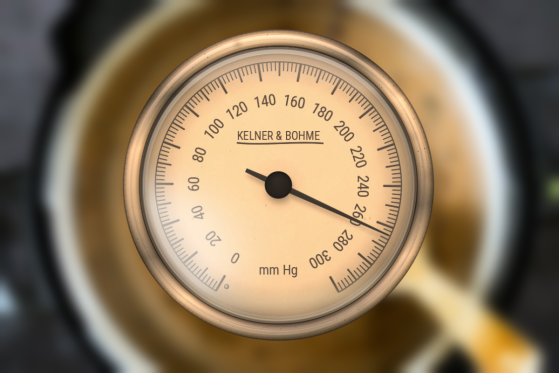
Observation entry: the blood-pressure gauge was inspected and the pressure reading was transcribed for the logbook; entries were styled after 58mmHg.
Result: 264mmHg
